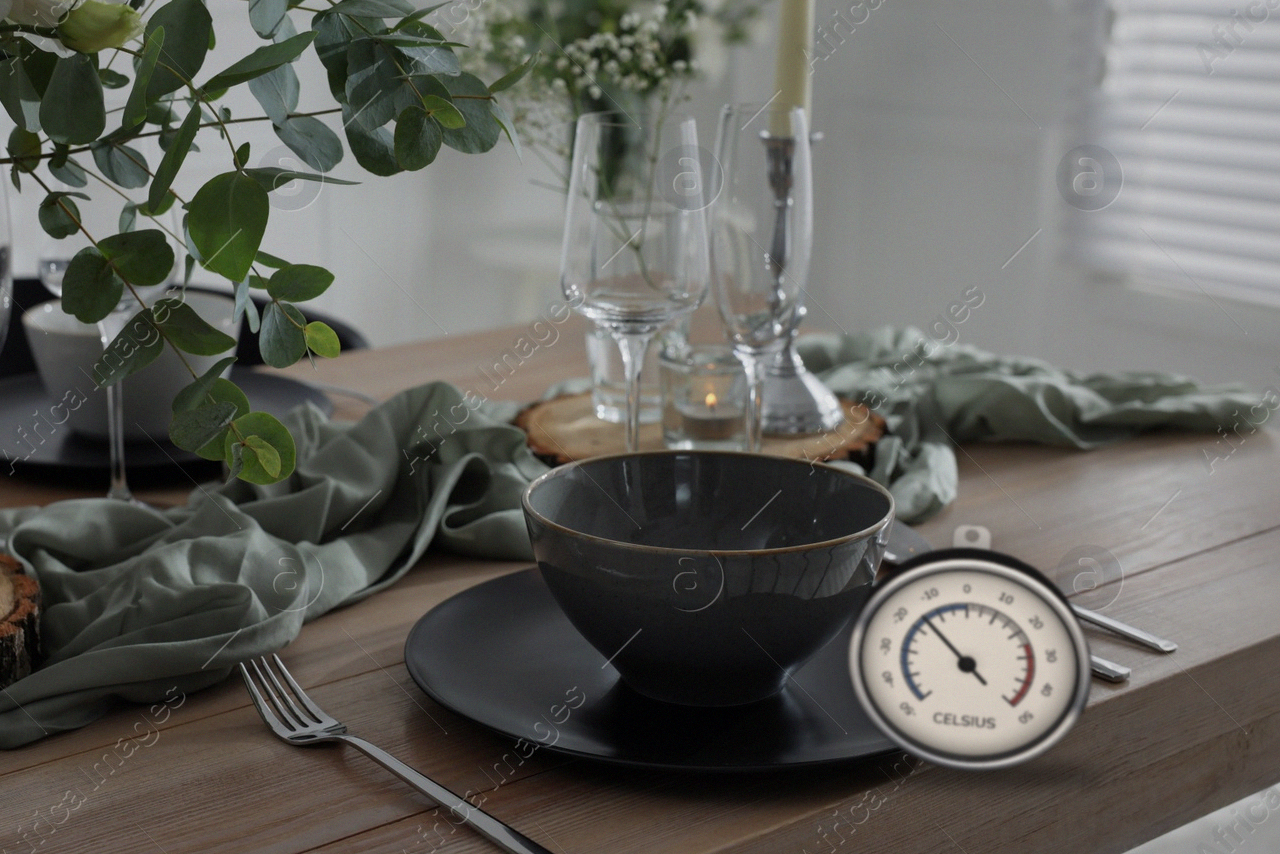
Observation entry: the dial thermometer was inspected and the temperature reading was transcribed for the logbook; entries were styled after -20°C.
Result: -15°C
